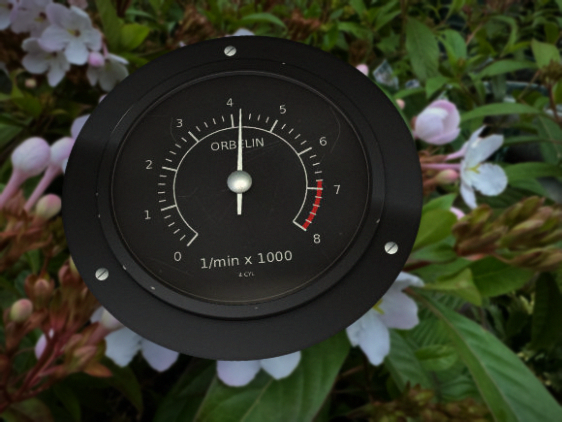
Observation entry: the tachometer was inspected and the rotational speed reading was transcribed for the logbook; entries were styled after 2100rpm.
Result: 4200rpm
